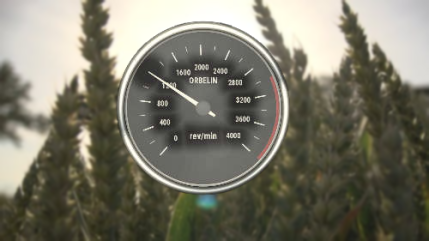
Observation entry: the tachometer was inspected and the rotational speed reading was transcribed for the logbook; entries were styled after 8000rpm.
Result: 1200rpm
